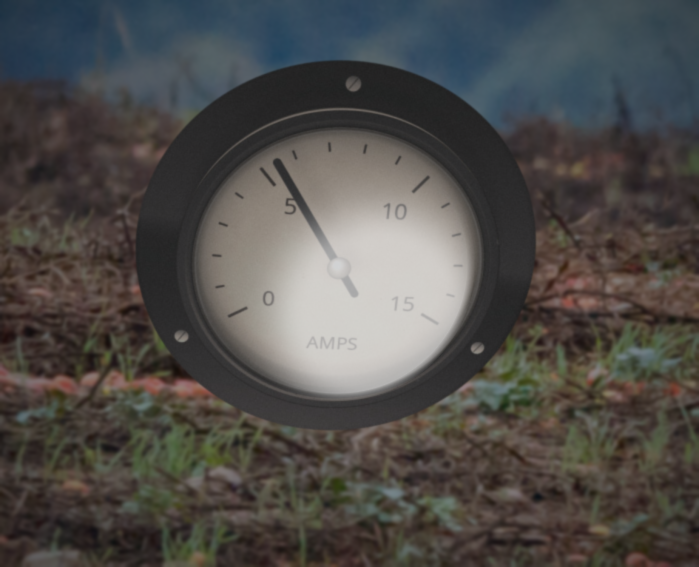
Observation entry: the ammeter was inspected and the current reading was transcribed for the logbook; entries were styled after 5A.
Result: 5.5A
